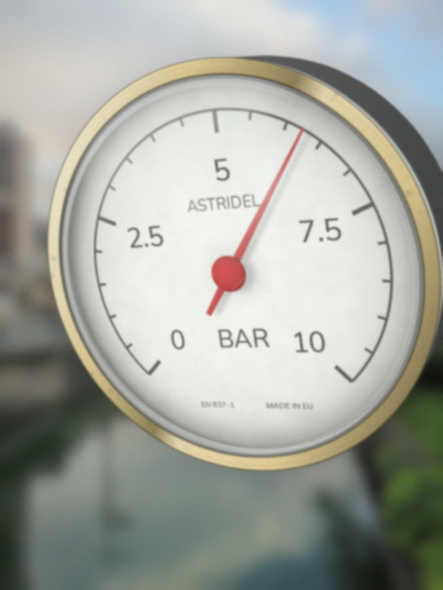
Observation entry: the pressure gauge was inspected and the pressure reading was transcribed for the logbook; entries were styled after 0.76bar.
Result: 6.25bar
